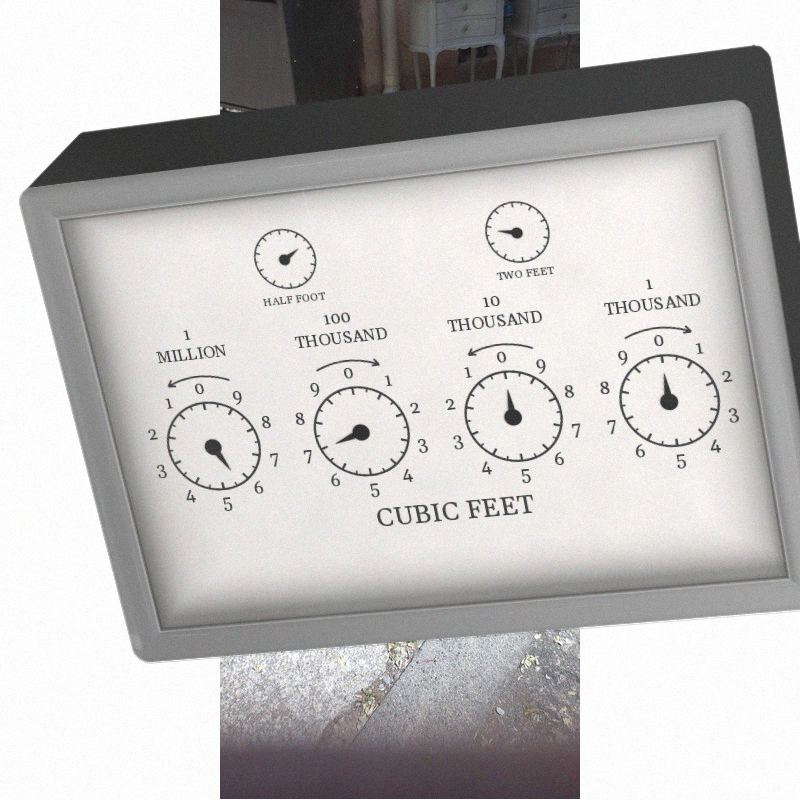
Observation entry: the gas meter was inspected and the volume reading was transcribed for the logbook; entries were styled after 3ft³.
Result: 570000ft³
